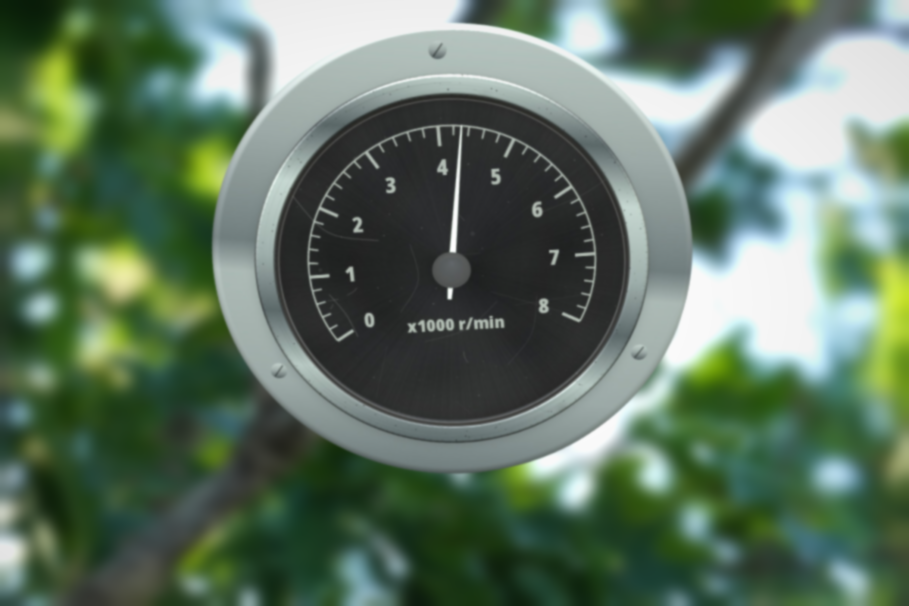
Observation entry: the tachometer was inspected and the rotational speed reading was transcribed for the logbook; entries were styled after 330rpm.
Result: 4300rpm
